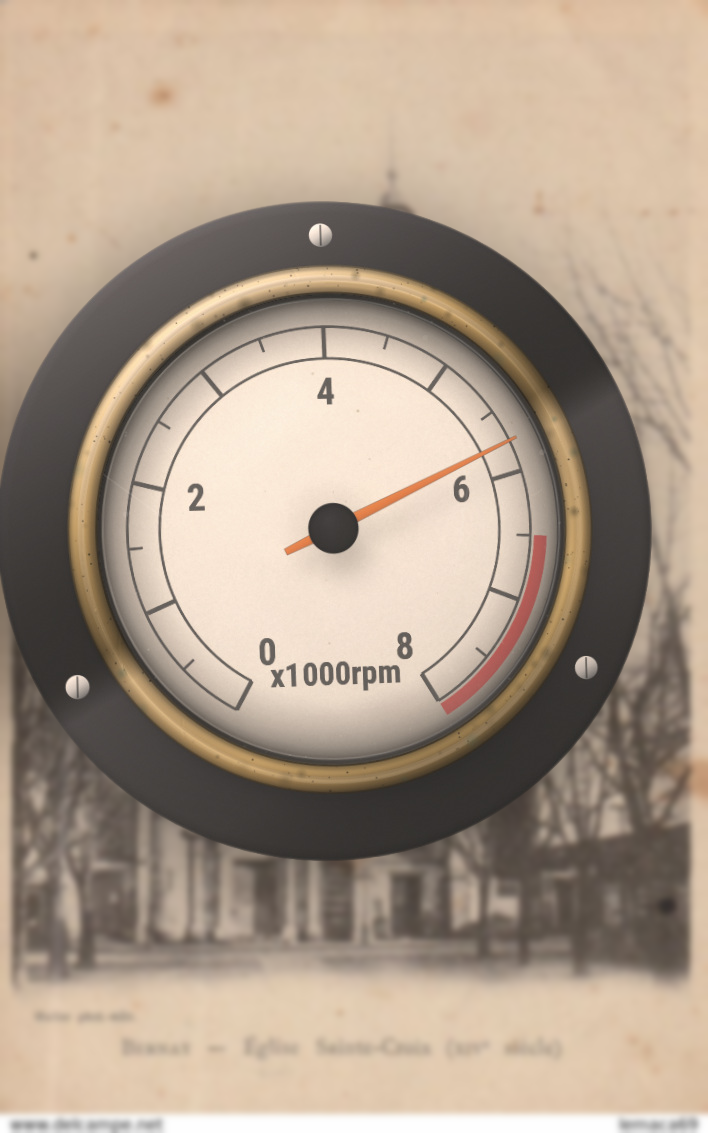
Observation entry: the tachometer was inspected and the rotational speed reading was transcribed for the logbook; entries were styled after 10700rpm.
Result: 5750rpm
